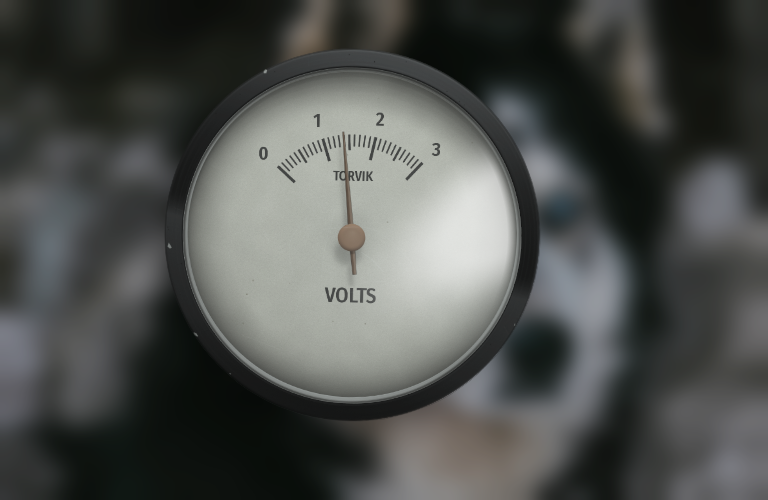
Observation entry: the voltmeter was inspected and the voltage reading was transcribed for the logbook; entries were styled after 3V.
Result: 1.4V
